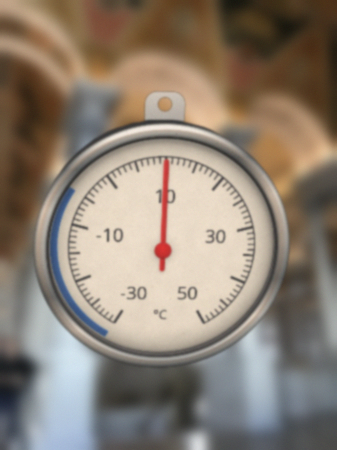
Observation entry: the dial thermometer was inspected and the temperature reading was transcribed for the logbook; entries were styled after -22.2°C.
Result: 10°C
